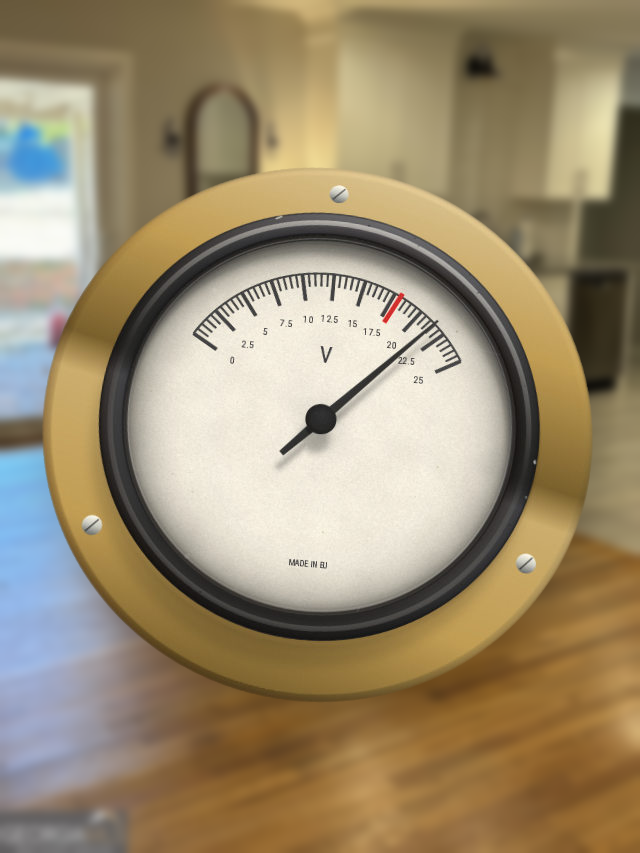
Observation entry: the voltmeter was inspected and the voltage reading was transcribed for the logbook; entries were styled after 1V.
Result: 21.5V
